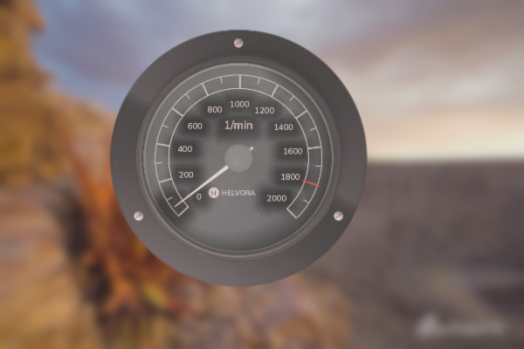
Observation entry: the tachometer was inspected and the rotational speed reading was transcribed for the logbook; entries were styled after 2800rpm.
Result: 50rpm
